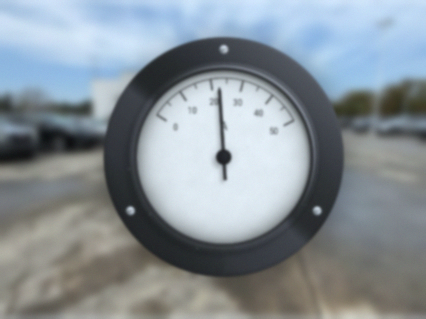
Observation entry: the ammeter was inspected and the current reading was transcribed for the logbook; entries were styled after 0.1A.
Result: 22.5A
